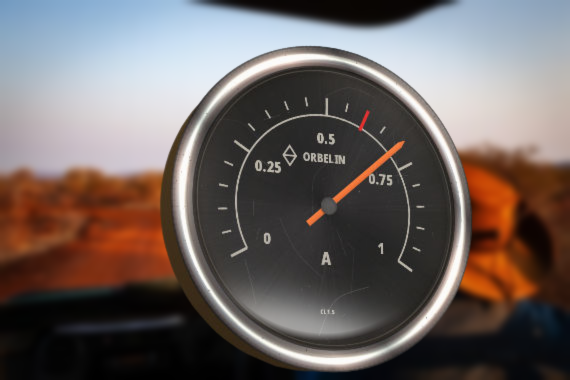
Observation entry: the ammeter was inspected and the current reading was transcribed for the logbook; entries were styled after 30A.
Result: 0.7A
